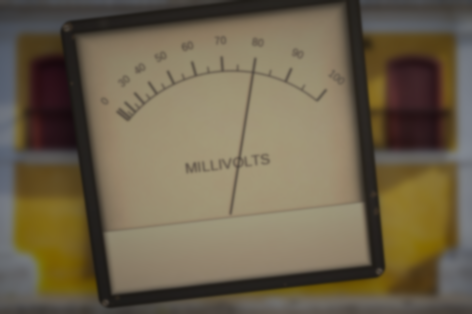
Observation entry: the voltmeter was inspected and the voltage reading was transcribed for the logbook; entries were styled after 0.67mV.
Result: 80mV
